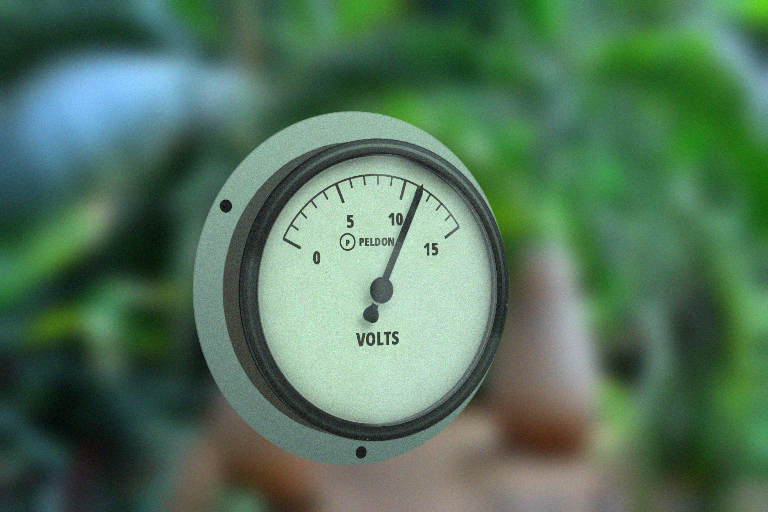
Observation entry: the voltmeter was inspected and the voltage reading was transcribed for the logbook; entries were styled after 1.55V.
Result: 11V
